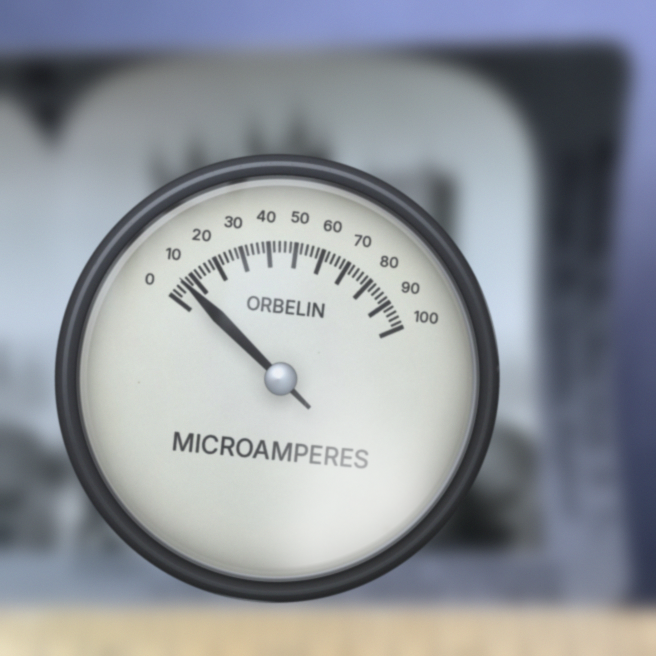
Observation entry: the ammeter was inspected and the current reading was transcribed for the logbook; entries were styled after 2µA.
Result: 6µA
